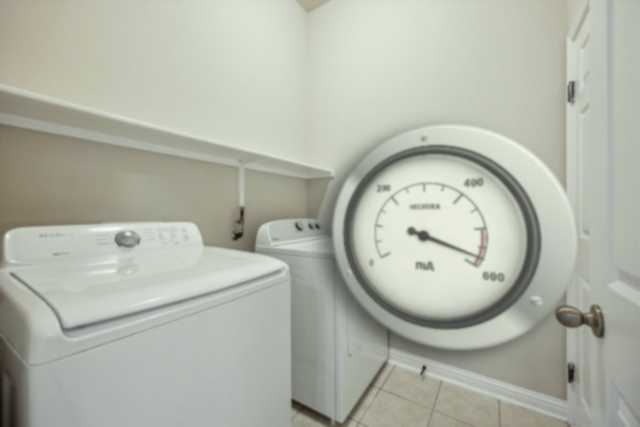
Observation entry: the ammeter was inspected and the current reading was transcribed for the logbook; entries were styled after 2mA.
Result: 575mA
